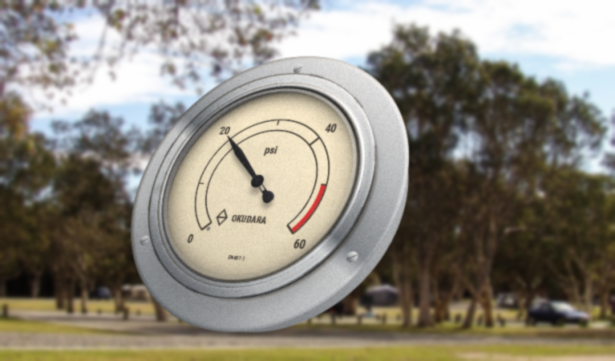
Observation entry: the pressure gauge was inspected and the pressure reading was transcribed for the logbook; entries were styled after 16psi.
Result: 20psi
